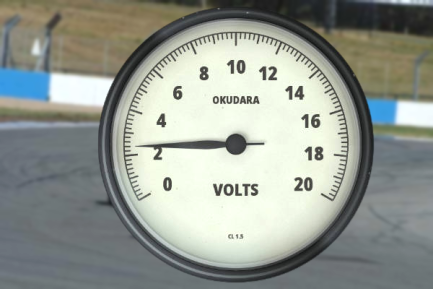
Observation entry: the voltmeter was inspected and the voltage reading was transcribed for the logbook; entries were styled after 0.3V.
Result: 2.4V
